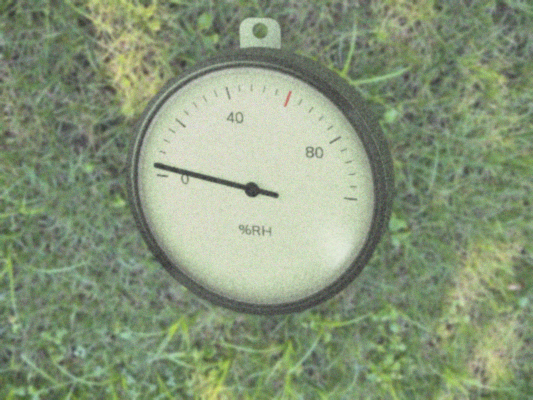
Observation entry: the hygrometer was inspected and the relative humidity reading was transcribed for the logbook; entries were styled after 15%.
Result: 4%
